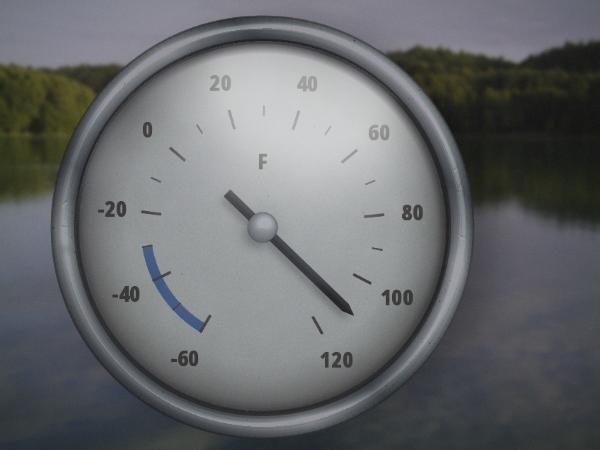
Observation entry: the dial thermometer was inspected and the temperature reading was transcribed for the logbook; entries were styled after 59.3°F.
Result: 110°F
